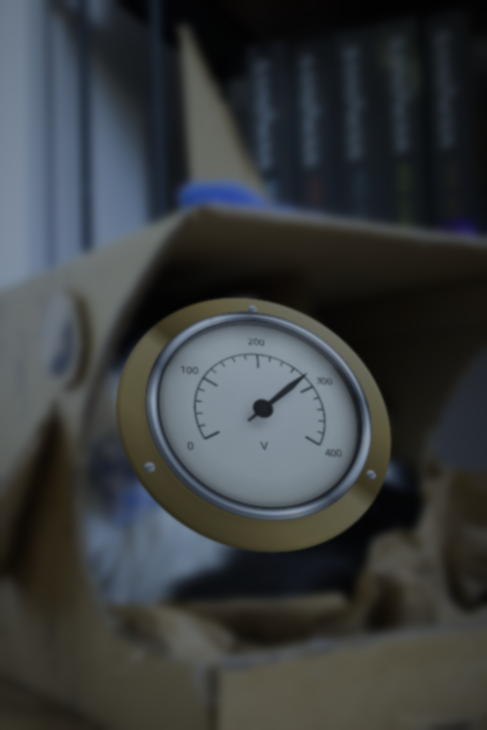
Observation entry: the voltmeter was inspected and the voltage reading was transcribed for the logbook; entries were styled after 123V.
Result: 280V
